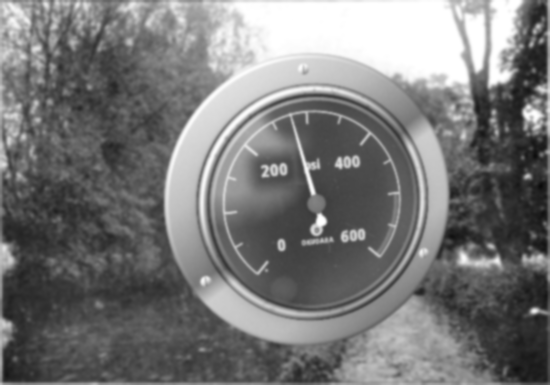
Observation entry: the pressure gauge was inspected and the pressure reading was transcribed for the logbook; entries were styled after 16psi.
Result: 275psi
